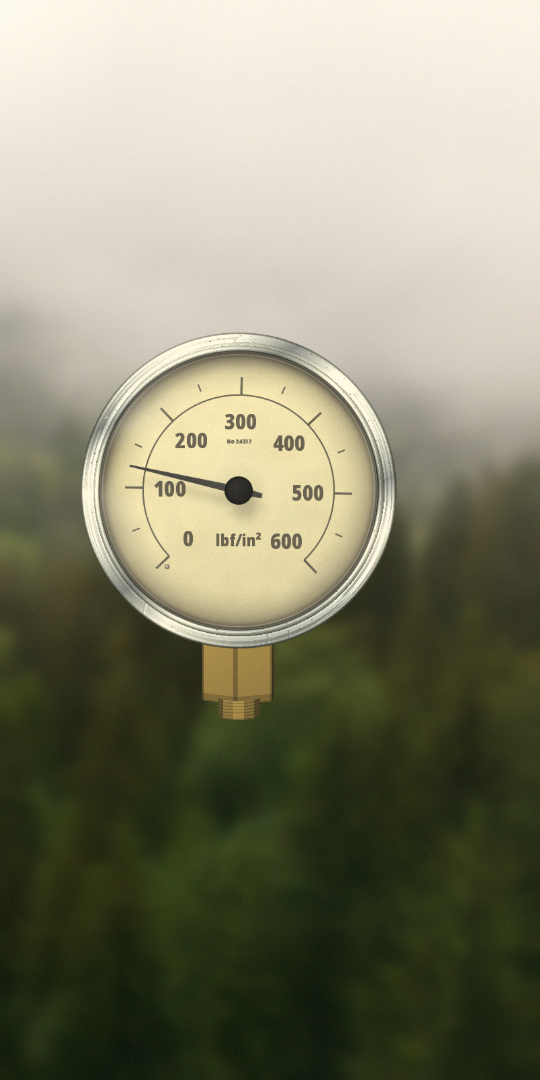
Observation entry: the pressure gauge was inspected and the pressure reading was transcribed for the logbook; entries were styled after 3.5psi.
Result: 125psi
